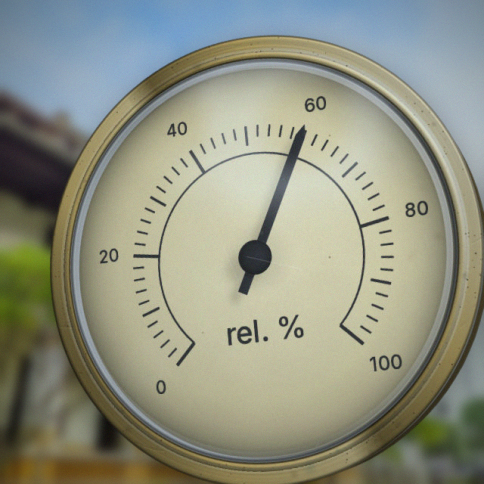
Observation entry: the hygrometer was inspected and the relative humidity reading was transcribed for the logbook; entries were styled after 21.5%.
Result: 60%
